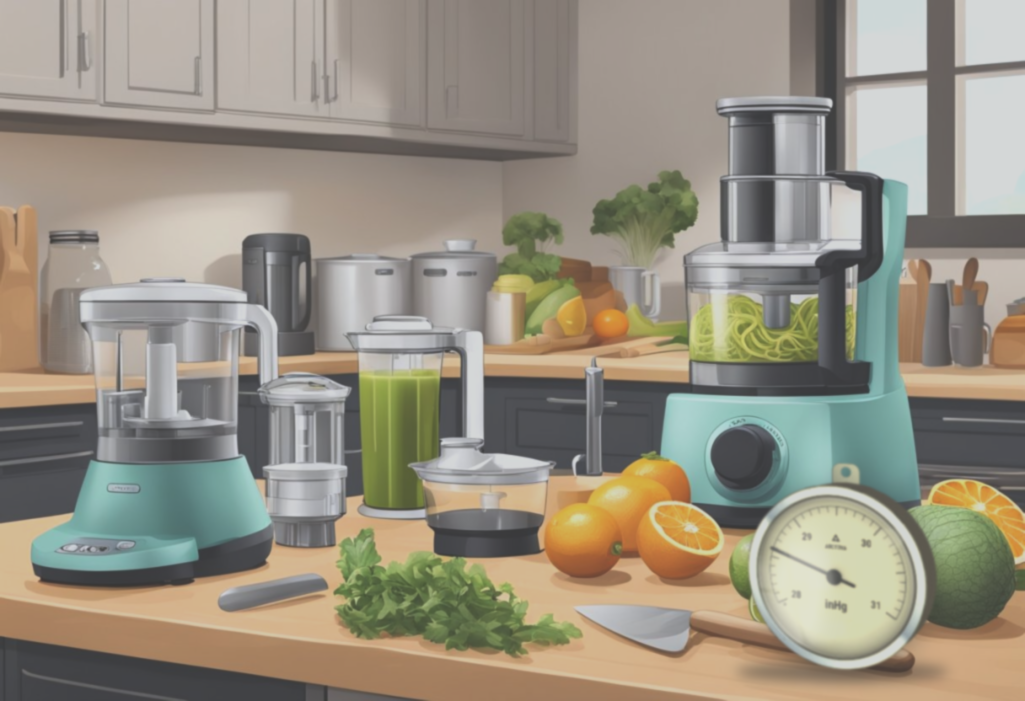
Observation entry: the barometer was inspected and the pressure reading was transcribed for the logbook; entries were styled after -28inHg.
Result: 28.6inHg
